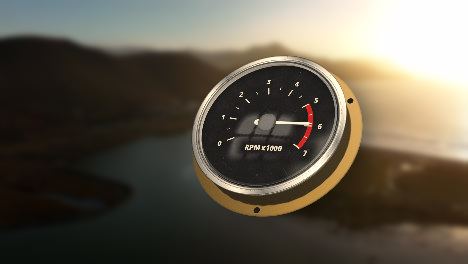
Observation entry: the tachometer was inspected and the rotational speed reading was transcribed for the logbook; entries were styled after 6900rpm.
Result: 6000rpm
